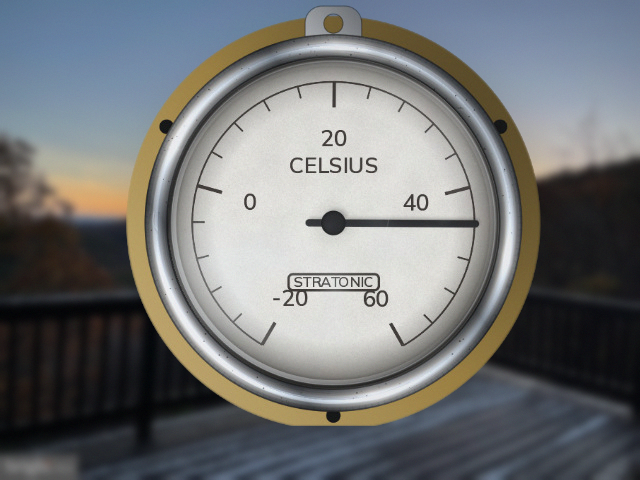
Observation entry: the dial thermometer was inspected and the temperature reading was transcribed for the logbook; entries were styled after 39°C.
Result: 44°C
